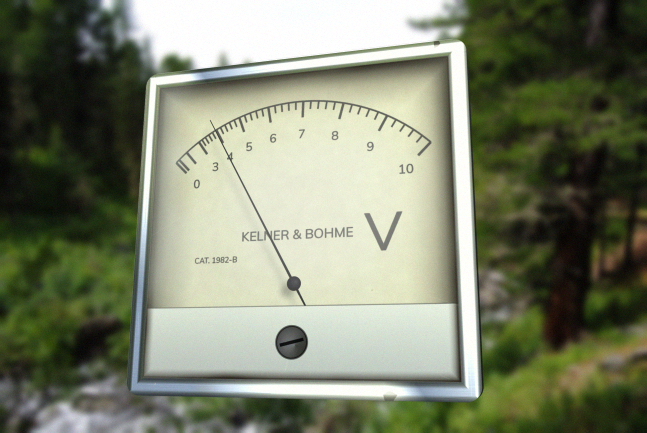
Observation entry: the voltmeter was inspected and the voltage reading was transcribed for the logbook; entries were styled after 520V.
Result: 4V
